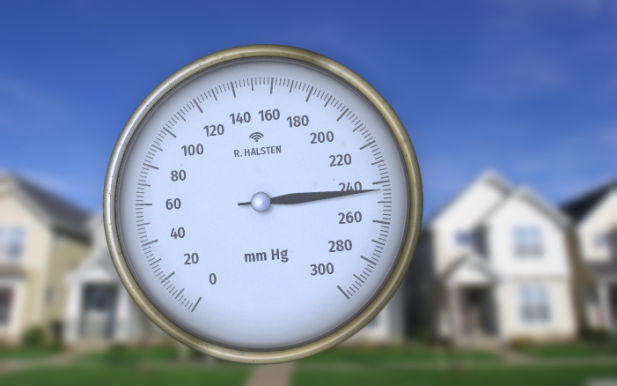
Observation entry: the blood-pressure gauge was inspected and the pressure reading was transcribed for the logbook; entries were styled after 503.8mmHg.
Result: 244mmHg
